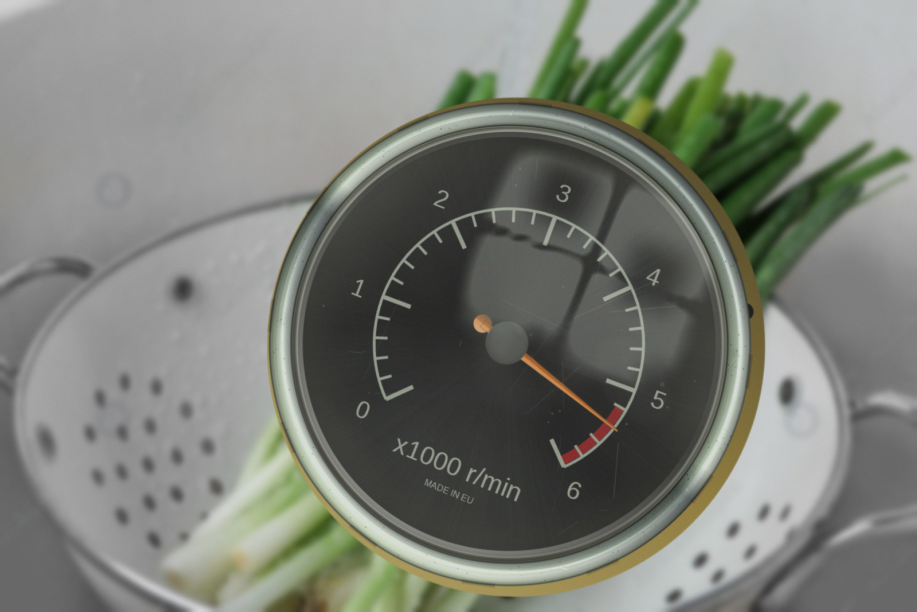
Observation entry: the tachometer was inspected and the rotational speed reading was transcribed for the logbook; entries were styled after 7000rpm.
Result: 5400rpm
